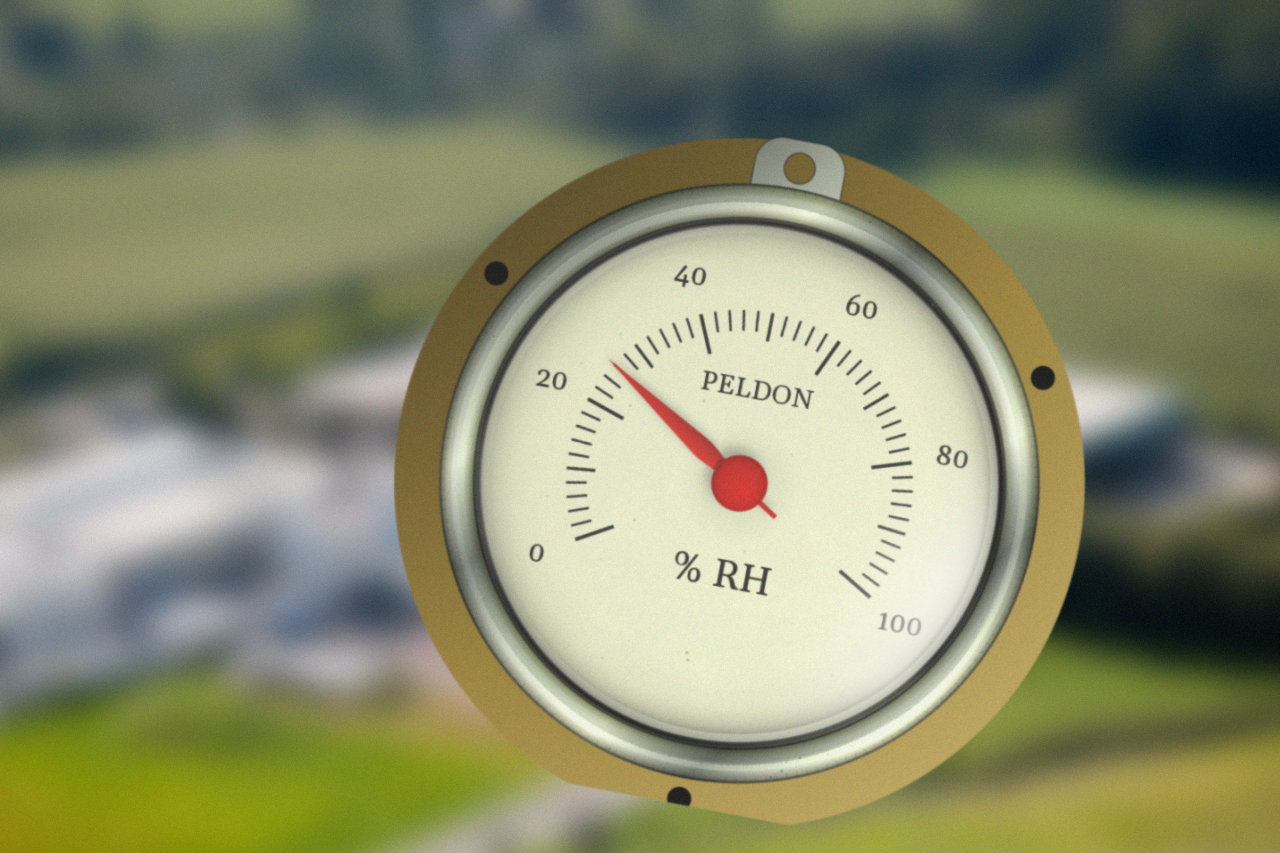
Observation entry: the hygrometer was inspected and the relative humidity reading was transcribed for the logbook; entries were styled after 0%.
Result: 26%
